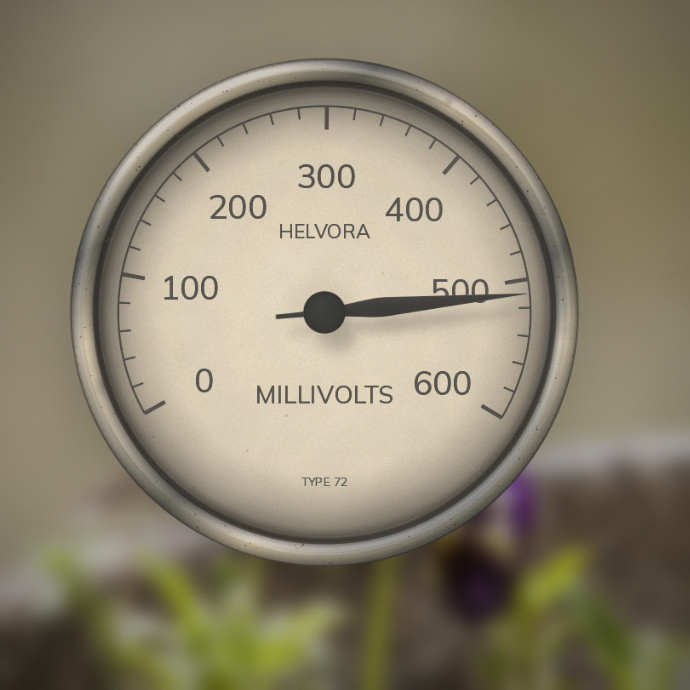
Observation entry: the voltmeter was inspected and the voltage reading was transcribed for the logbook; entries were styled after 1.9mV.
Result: 510mV
